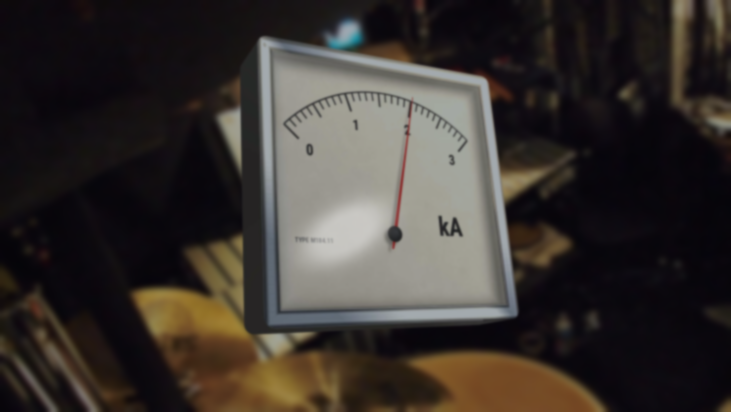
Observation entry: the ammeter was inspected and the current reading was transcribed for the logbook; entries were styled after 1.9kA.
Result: 2kA
